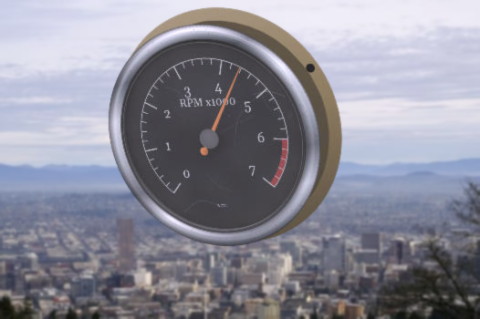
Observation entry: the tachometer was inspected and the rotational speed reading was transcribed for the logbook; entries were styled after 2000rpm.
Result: 4400rpm
